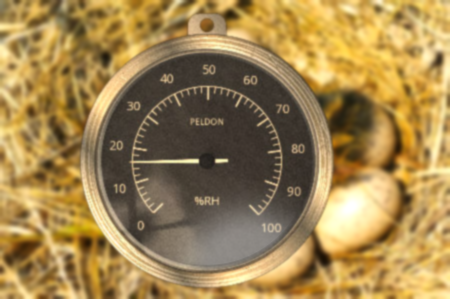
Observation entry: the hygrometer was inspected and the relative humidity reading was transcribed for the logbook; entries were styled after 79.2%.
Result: 16%
